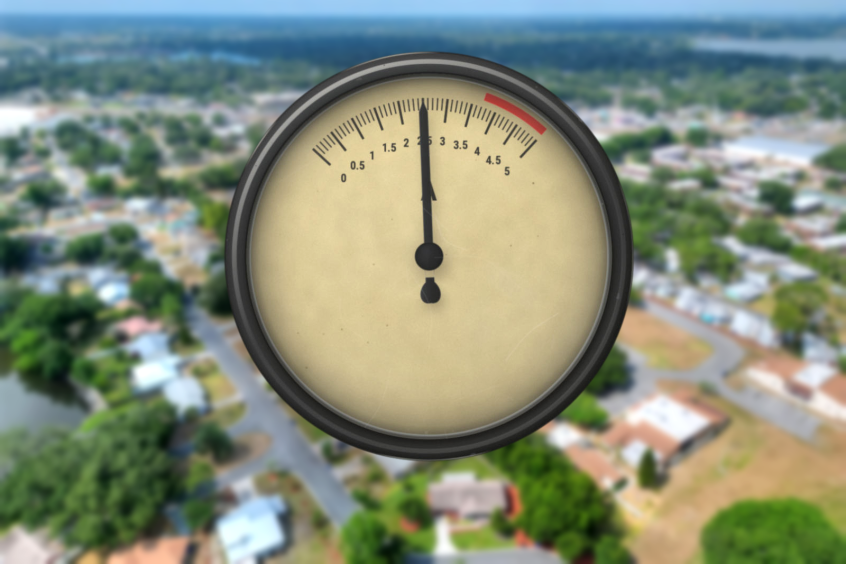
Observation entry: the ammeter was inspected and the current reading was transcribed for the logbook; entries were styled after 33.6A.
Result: 2.5A
